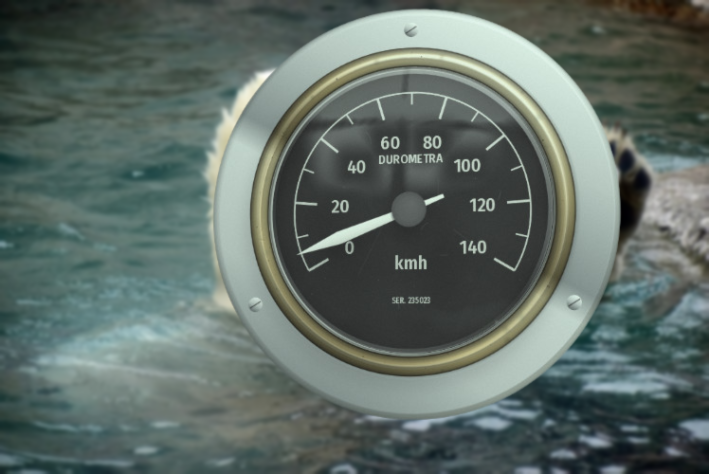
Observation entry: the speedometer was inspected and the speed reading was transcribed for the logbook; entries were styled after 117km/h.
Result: 5km/h
